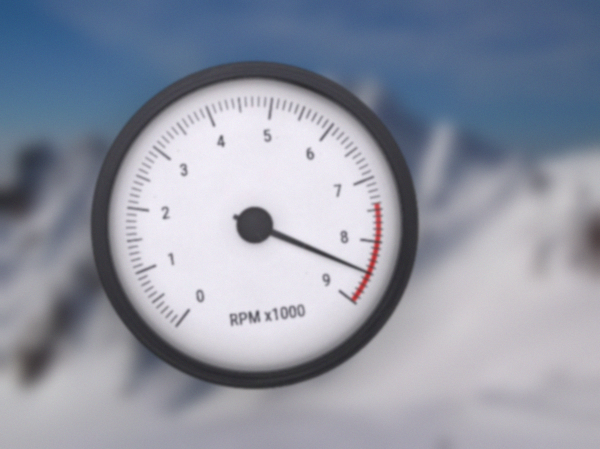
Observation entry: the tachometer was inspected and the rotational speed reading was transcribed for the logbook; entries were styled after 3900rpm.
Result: 8500rpm
